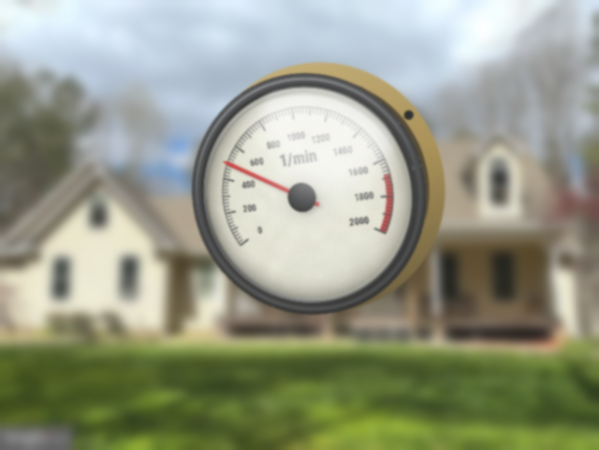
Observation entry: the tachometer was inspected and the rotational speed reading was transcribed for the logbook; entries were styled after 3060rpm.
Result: 500rpm
